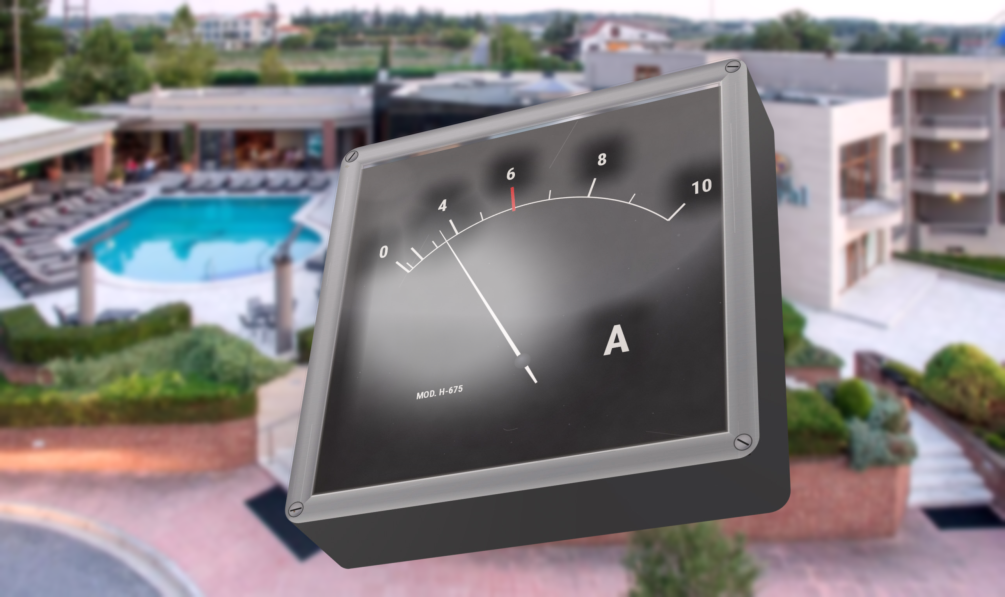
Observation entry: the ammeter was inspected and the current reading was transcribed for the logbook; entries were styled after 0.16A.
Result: 3.5A
